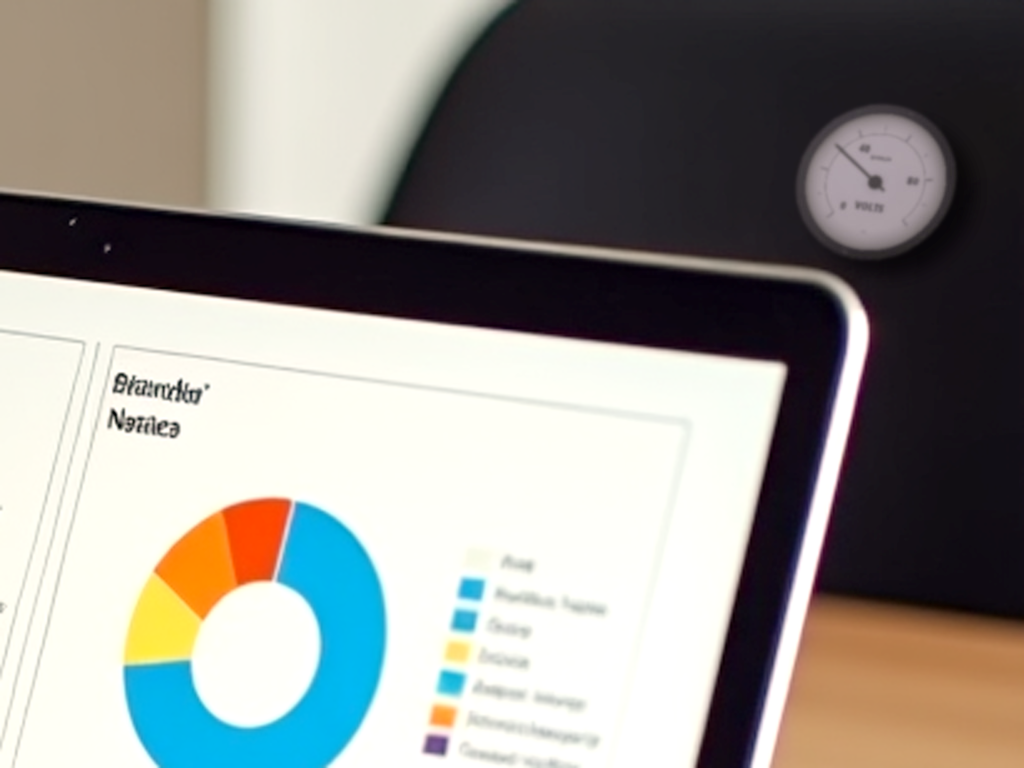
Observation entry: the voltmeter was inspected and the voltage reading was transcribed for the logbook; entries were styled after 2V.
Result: 30V
